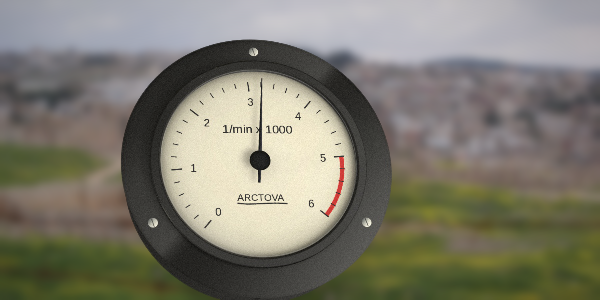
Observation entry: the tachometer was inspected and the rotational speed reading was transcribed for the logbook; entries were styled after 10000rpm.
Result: 3200rpm
